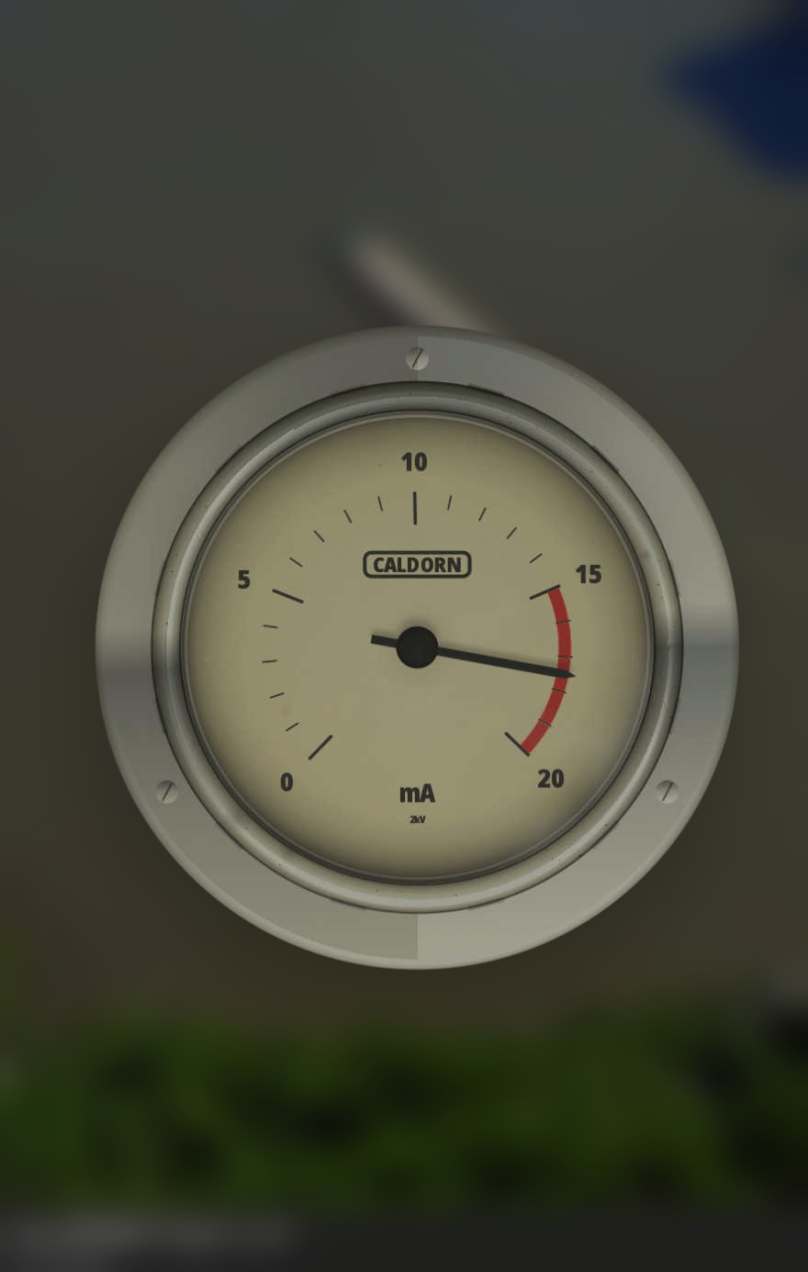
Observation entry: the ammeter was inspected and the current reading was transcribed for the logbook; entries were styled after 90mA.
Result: 17.5mA
